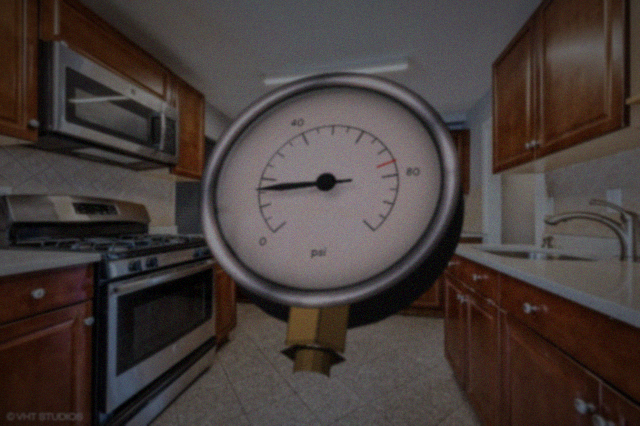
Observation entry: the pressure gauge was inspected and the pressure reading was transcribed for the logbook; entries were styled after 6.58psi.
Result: 15psi
